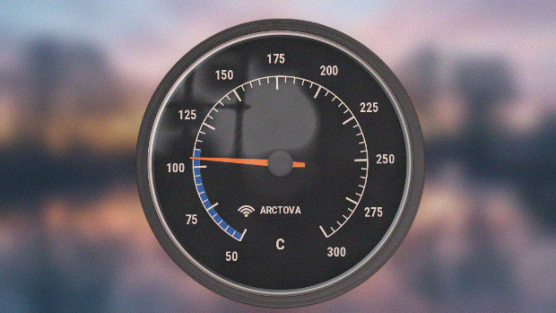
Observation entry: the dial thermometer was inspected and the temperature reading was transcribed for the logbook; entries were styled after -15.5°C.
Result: 105°C
